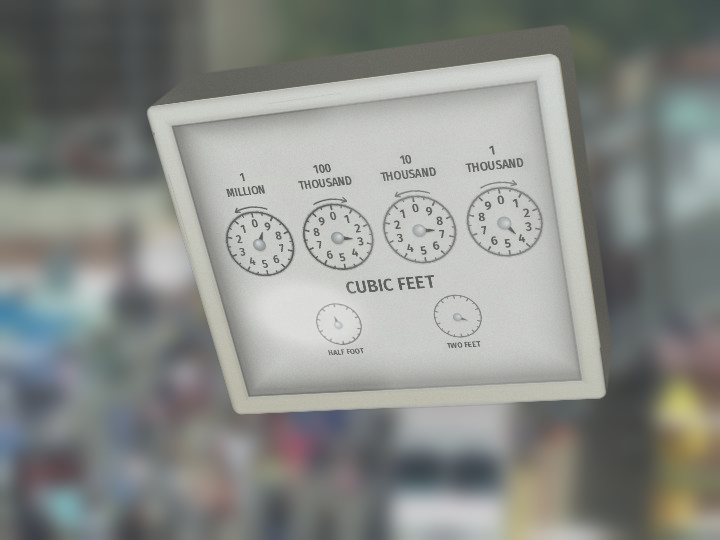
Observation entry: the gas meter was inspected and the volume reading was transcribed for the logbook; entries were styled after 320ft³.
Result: 927400ft³
